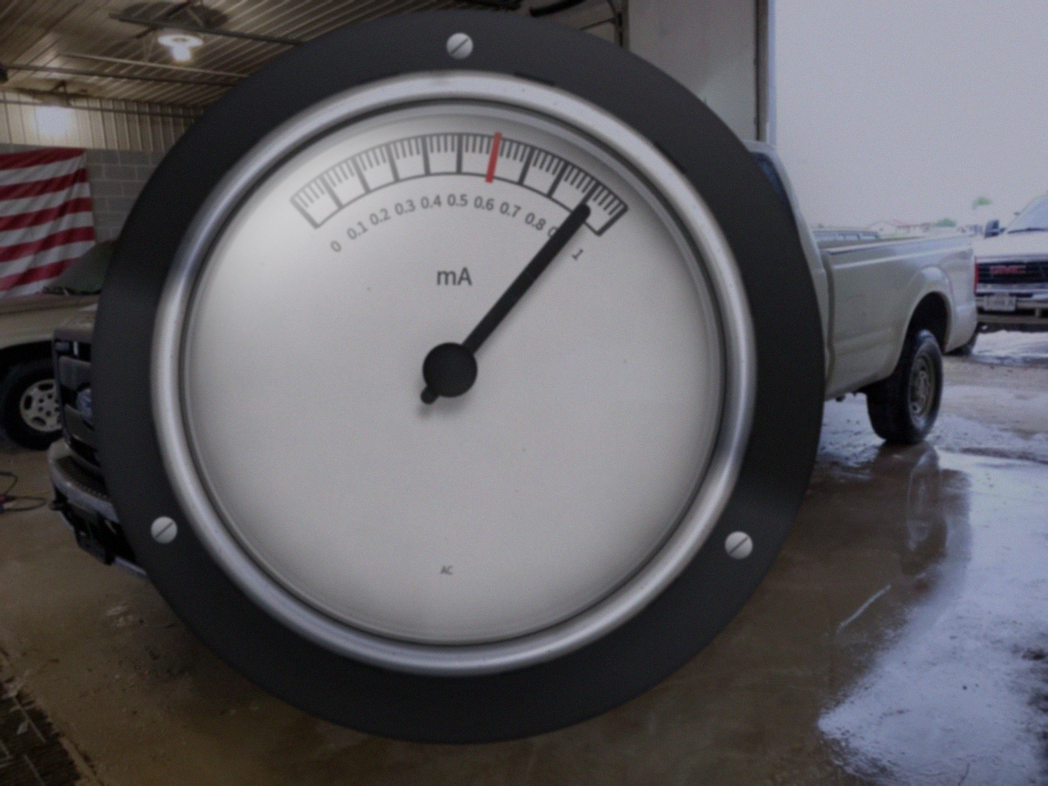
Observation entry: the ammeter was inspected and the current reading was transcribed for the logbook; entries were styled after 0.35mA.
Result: 0.92mA
